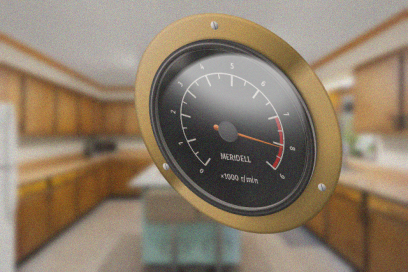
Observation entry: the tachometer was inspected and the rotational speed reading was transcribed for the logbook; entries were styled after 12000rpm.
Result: 8000rpm
